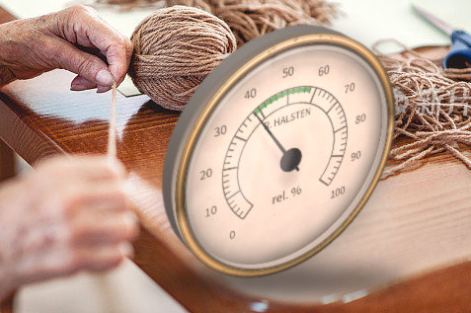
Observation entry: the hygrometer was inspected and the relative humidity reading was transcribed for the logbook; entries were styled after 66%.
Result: 38%
